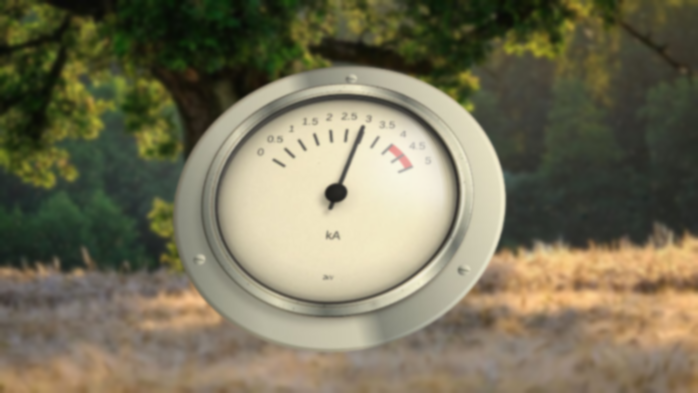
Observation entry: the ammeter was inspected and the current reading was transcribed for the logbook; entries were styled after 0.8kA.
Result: 3kA
